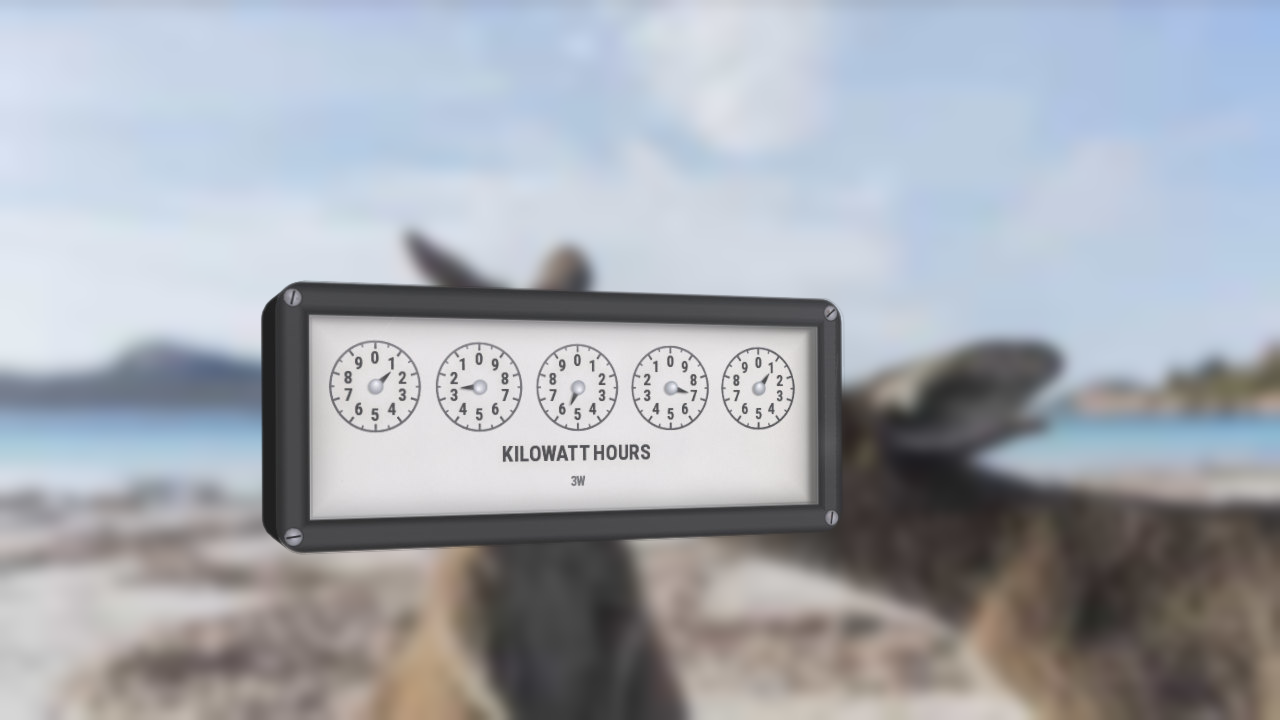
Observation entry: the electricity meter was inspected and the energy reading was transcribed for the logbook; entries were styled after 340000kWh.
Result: 12571kWh
